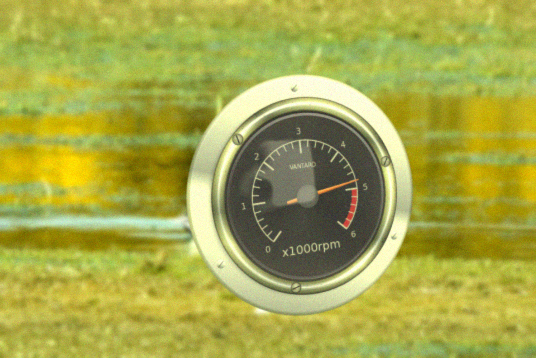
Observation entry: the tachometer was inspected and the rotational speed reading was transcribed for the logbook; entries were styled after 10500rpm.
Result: 4800rpm
